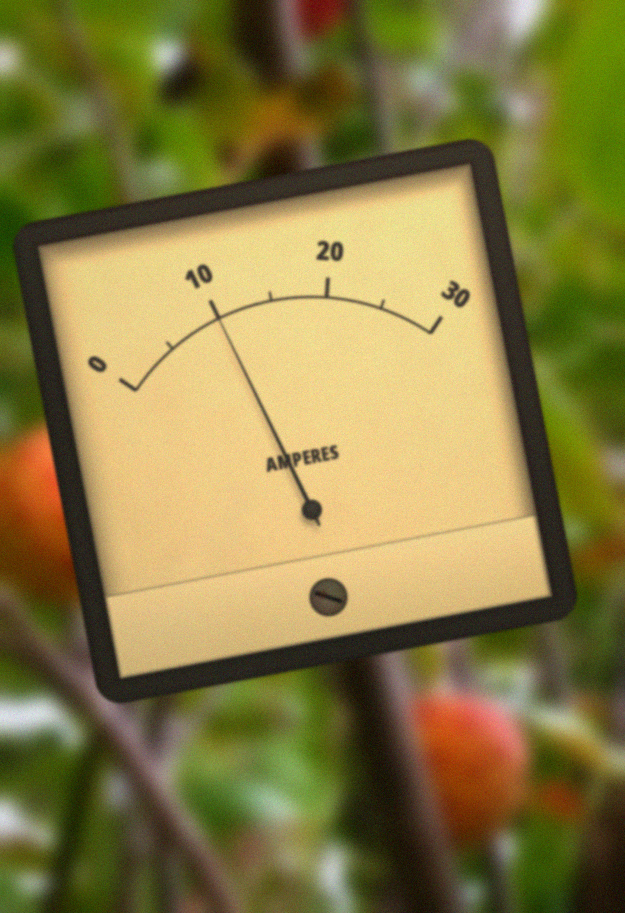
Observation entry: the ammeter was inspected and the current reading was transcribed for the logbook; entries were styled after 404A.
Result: 10A
